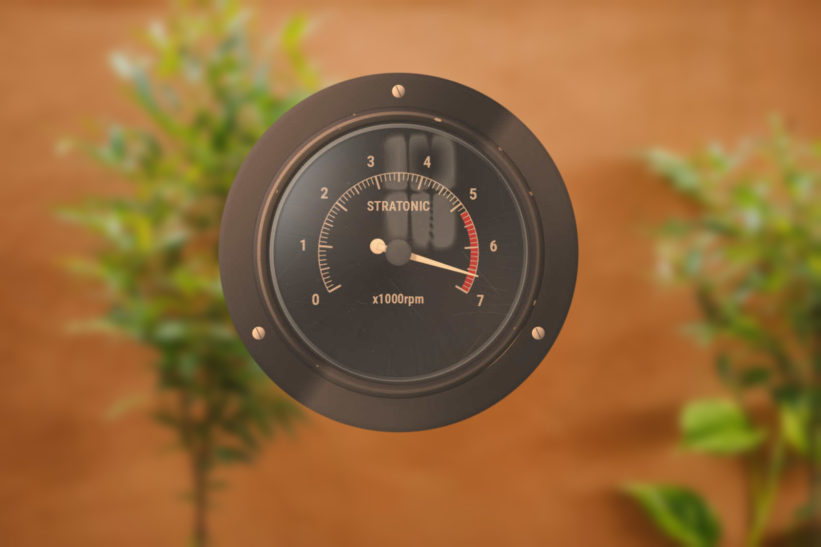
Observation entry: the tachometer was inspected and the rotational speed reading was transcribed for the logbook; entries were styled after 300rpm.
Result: 6600rpm
